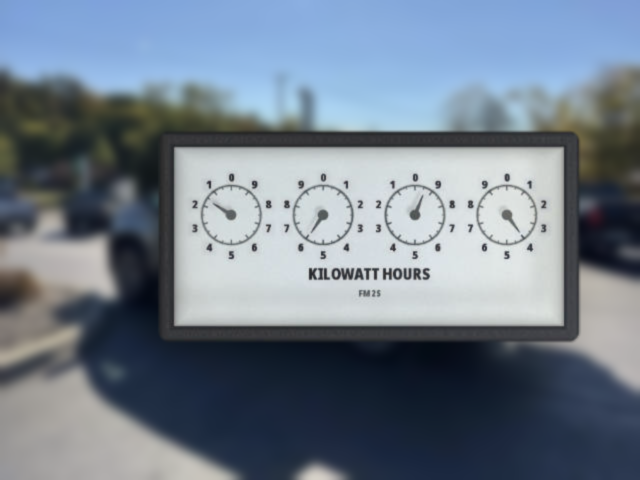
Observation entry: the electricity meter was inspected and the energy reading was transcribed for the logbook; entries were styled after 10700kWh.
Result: 1594kWh
